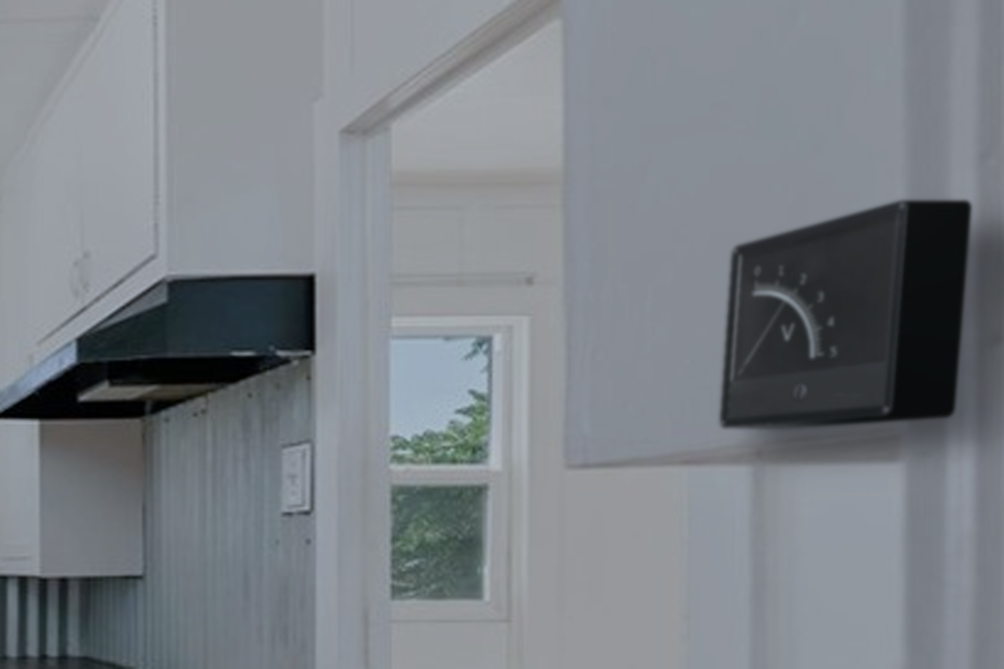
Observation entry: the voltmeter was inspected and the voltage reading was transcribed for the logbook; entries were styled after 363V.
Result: 2V
